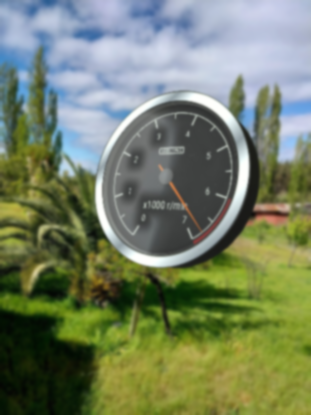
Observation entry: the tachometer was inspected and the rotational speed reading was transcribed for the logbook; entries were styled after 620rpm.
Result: 6750rpm
